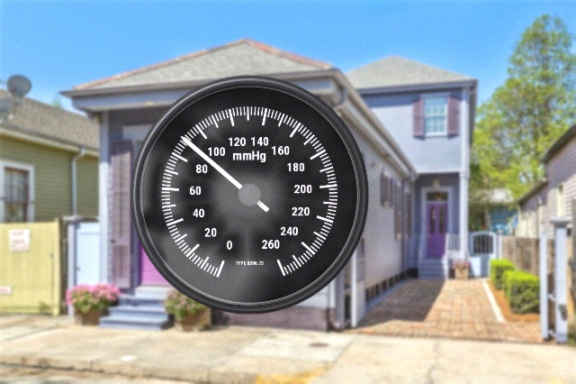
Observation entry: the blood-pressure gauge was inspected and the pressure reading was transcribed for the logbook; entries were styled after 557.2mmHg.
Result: 90mmHg
